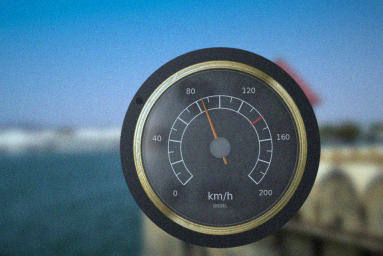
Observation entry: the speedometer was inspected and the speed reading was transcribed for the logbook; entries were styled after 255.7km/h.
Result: 85km/h
